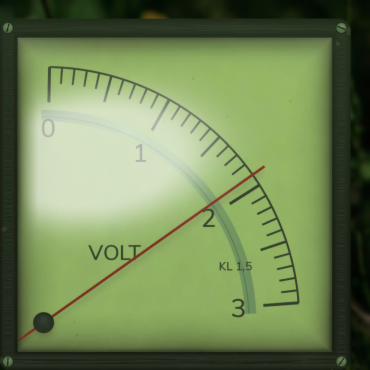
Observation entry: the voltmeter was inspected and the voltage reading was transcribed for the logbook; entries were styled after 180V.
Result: 1.9V
